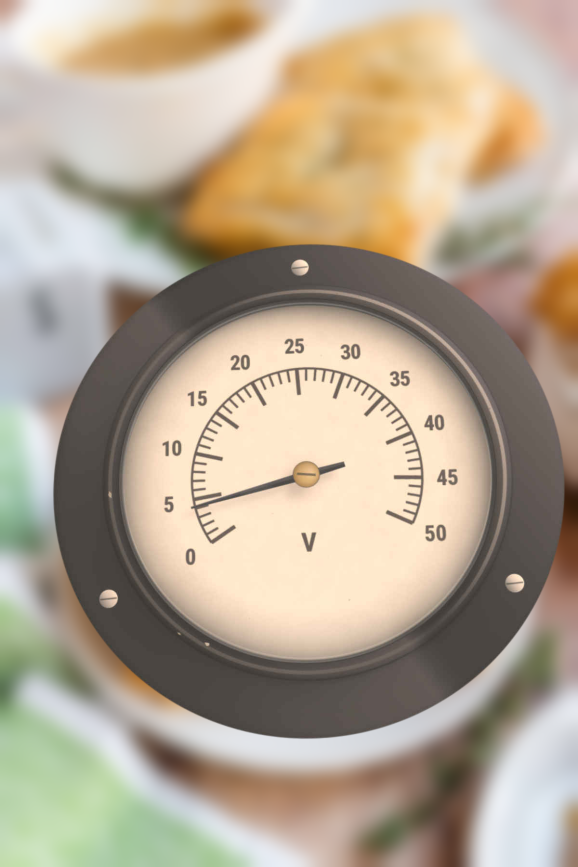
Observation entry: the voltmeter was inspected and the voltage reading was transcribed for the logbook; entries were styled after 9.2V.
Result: 4V
